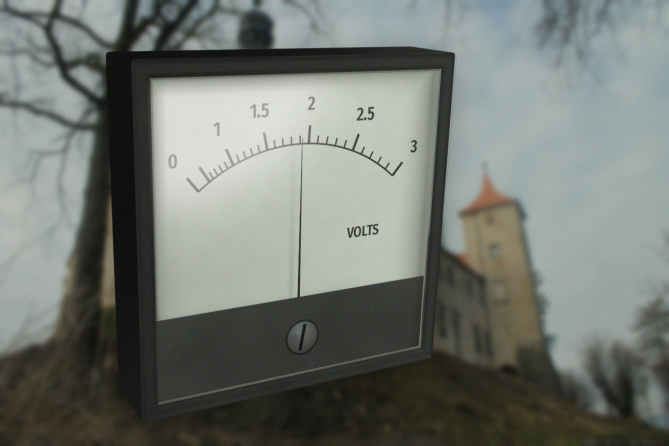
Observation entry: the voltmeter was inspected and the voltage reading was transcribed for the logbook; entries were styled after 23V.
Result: 1.9V
